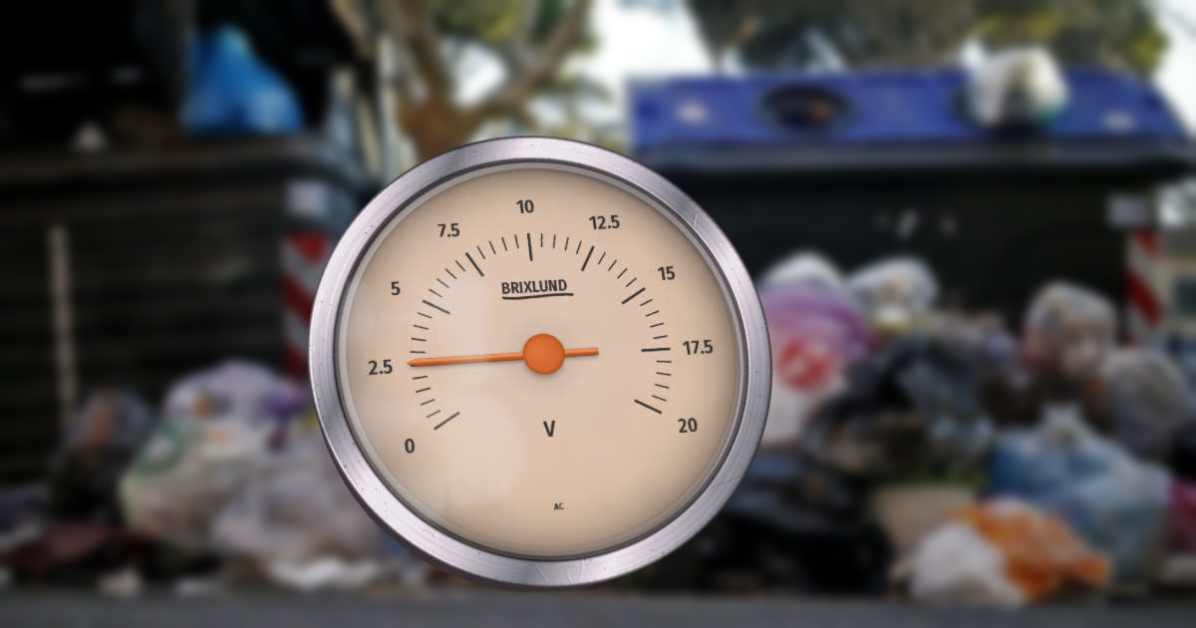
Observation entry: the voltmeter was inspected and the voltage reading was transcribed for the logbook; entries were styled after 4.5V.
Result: 2.5V
